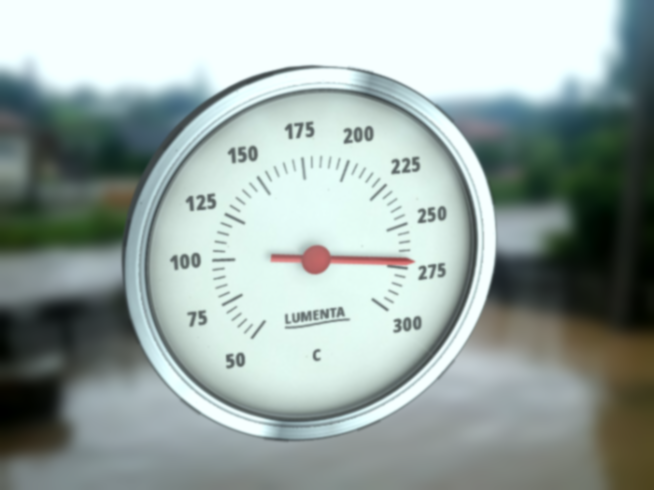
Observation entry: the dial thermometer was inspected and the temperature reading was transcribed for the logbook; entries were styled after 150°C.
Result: 270°C
